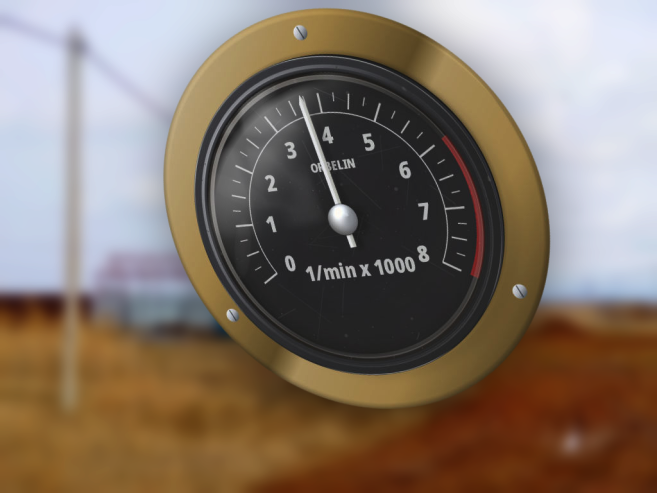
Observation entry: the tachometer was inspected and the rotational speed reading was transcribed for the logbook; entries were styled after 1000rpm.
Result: 3750rpm
